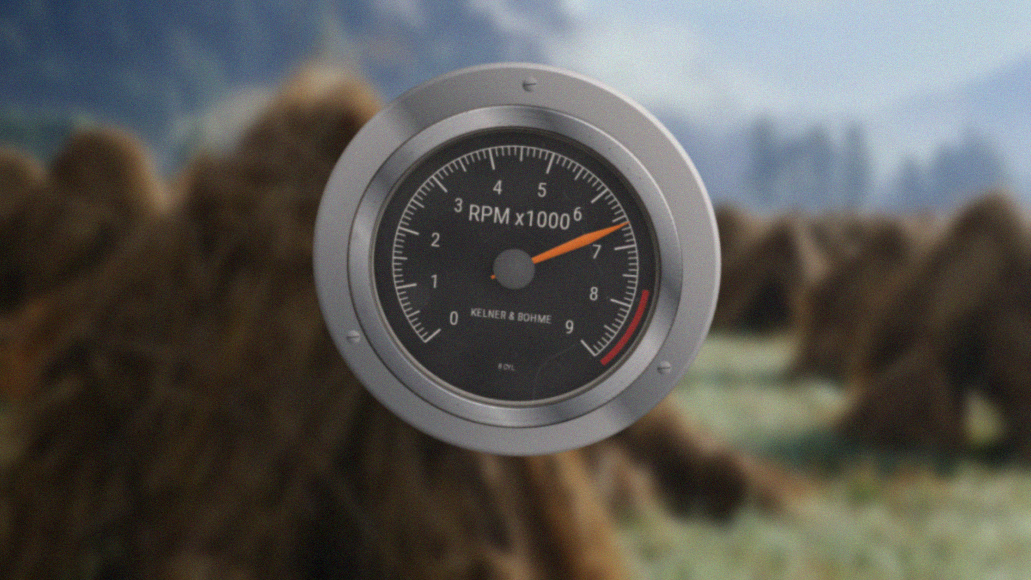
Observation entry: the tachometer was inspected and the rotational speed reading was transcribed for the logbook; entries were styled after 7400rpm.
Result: 6600rpm
